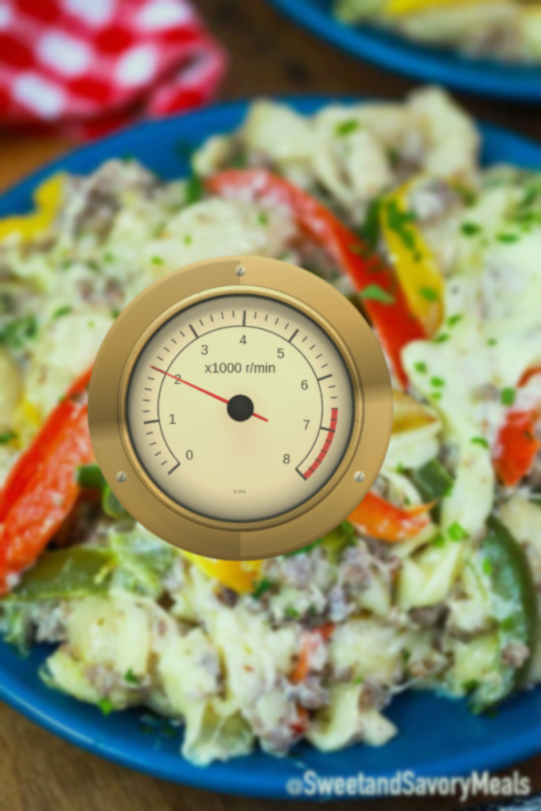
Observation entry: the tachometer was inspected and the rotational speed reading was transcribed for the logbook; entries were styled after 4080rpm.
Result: 2000rpm
